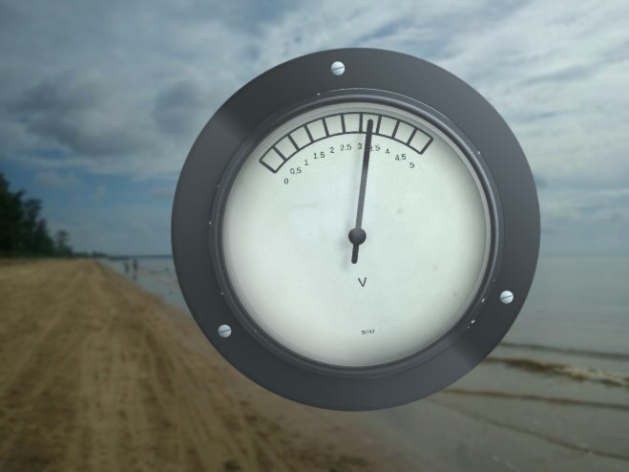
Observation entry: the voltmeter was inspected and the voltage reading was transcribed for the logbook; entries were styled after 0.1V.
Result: 3.25V
